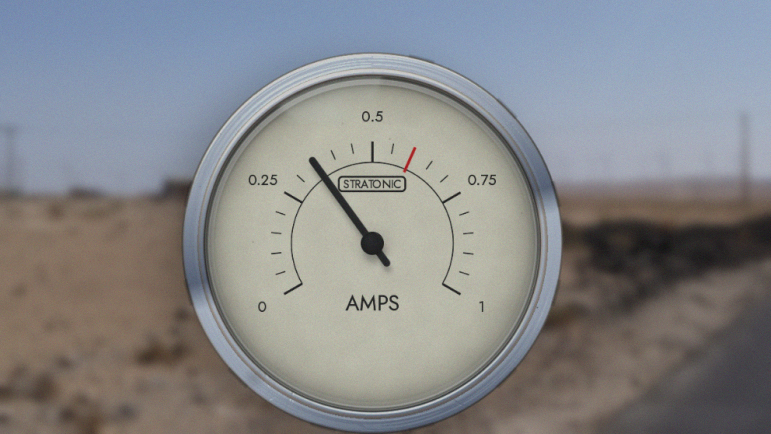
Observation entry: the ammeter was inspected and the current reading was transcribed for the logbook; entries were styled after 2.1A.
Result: 0.35A
